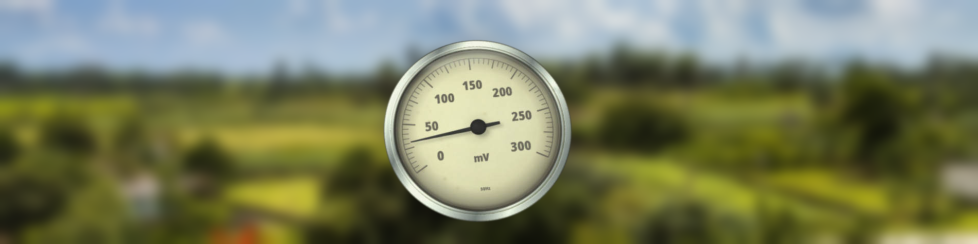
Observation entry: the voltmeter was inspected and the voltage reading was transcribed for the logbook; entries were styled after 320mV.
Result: 30mV
